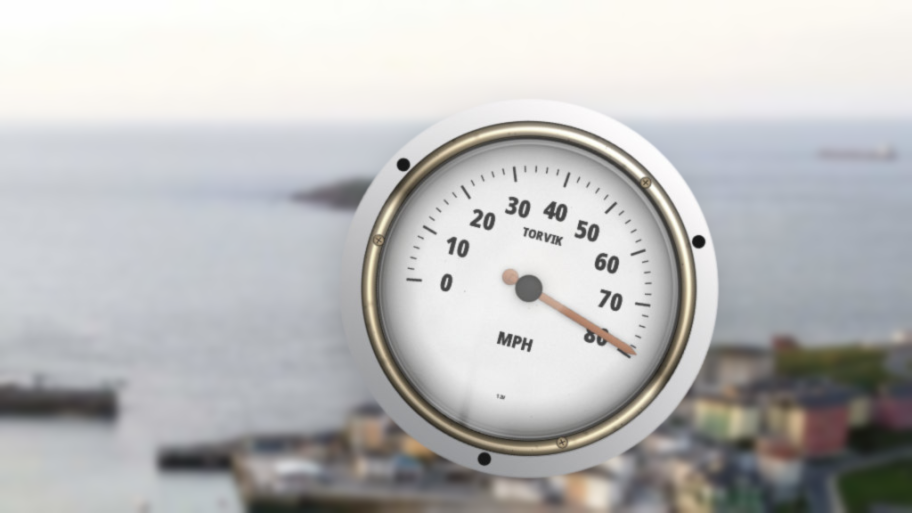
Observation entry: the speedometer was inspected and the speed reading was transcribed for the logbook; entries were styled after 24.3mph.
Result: 79mph
